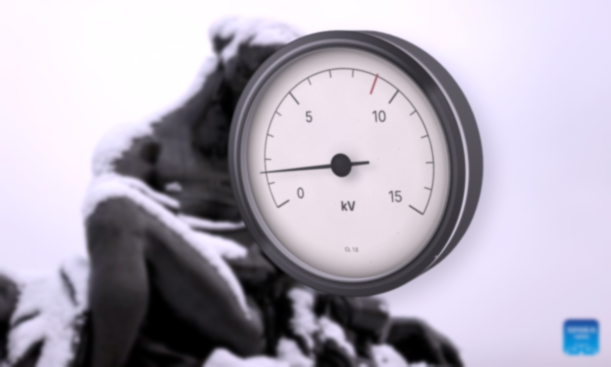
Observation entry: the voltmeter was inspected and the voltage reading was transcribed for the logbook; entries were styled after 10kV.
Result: 1.5kV
